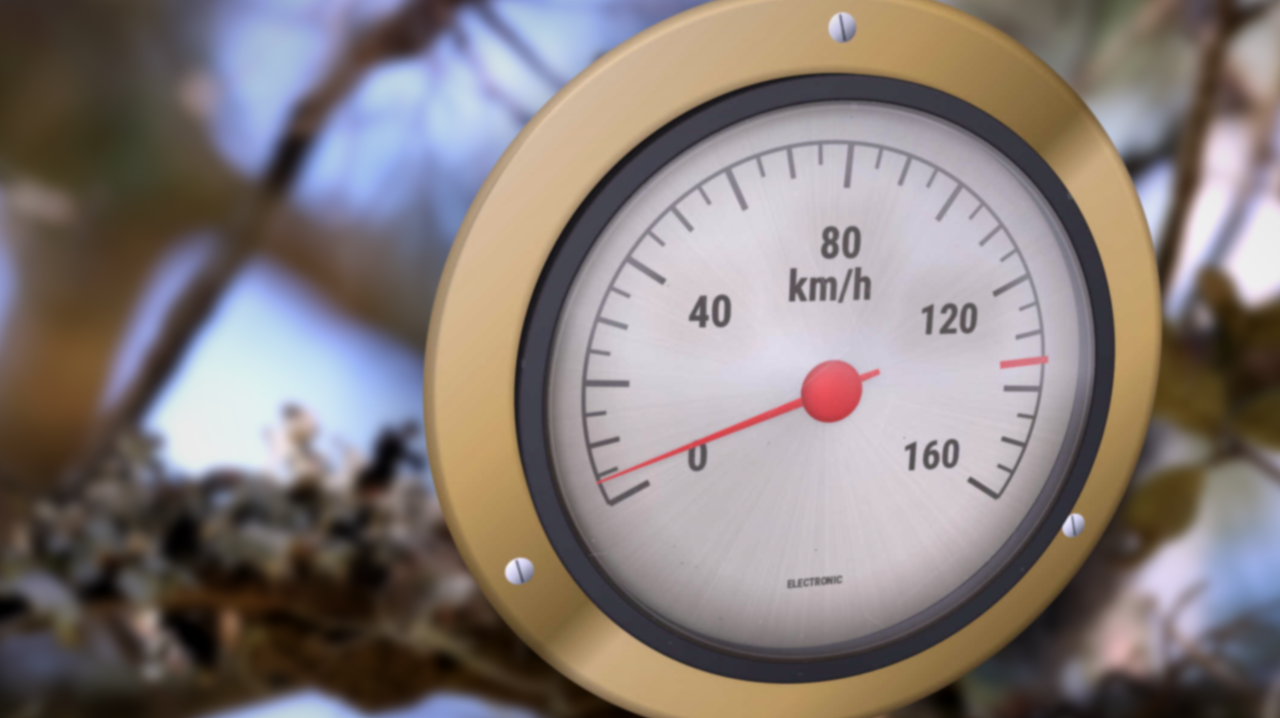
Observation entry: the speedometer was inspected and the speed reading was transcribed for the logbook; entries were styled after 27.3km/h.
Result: 5km/h
